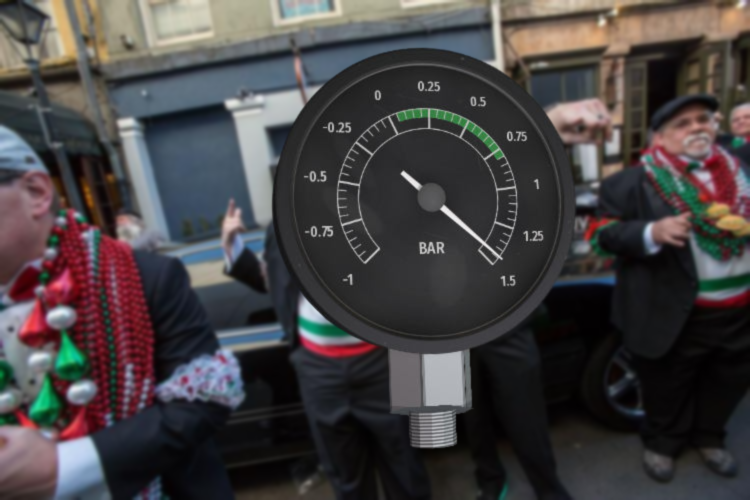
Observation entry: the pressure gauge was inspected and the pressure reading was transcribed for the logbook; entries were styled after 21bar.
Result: 1.45bar
